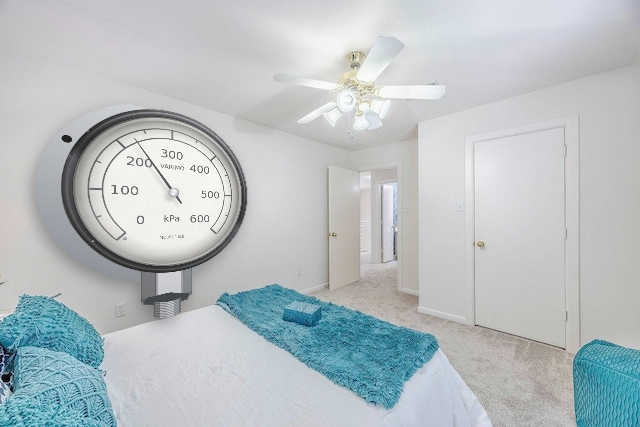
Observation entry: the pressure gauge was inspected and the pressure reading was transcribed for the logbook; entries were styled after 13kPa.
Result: 225kPa
